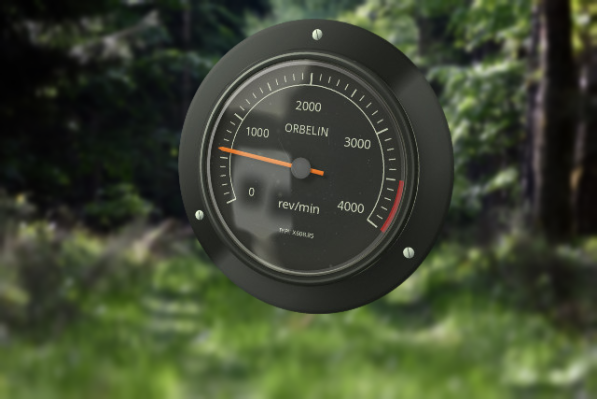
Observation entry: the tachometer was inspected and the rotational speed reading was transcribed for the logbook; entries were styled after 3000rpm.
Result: 600rpm
